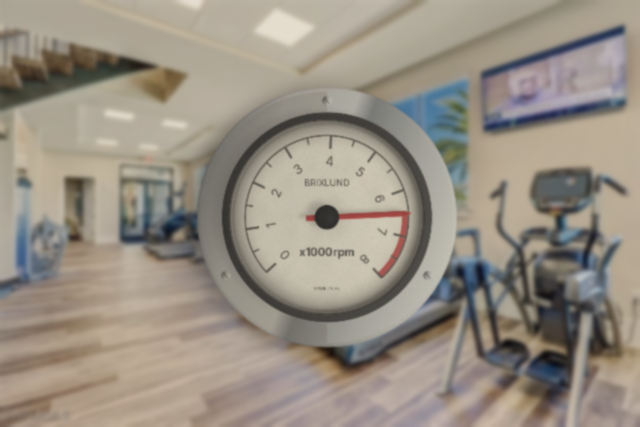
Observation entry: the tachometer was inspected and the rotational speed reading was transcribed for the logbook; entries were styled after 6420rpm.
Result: 6500rpm
